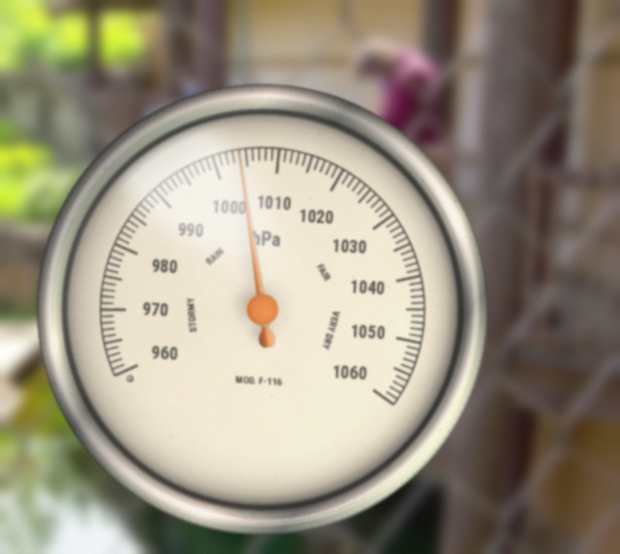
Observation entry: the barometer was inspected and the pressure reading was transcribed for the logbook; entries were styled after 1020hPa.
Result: 1004hPa
